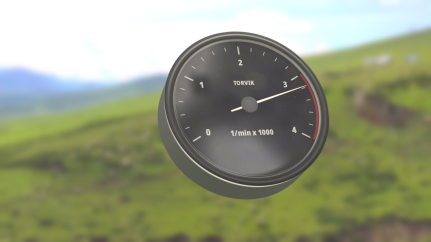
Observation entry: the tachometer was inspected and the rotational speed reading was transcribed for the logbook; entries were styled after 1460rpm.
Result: 3200rpm
